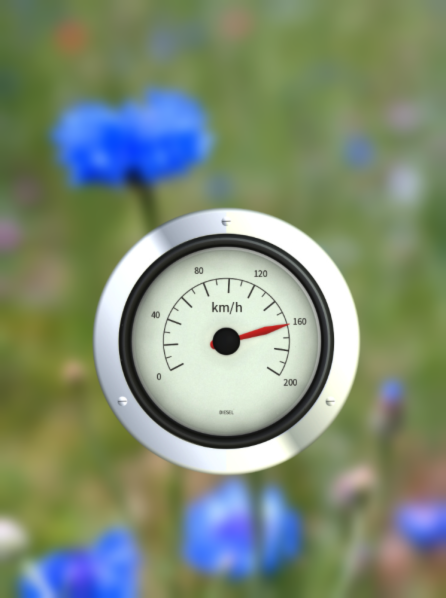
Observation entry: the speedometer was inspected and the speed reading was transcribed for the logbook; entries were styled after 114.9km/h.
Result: 160km/h
